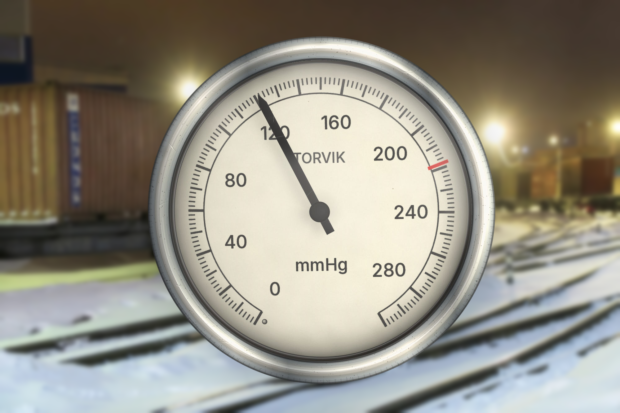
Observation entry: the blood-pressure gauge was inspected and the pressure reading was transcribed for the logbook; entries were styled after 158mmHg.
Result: 122mmHg
